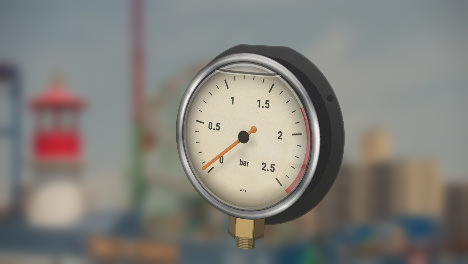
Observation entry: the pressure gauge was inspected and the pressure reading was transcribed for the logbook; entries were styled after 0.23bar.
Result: 0.05bar
